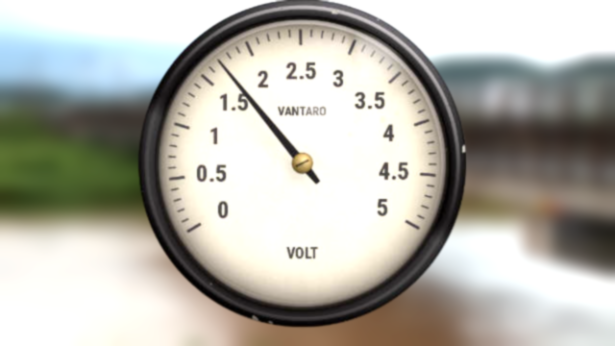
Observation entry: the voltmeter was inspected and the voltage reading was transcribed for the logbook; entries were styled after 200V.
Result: 1.7V
